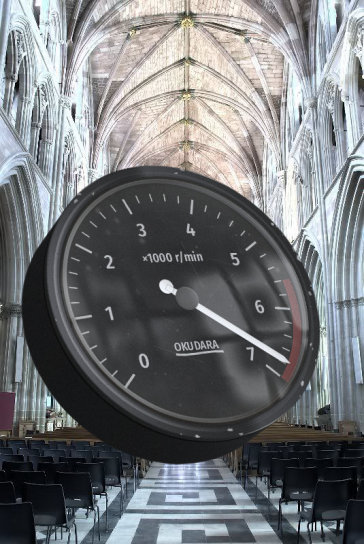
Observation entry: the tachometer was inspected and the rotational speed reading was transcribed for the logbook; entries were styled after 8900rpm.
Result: 6800rpm
